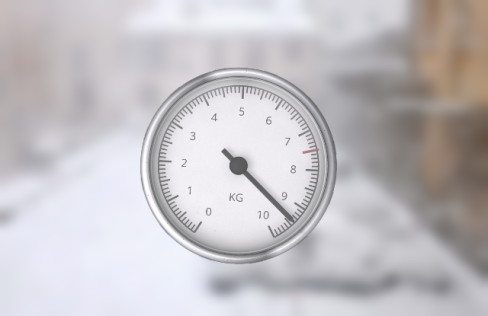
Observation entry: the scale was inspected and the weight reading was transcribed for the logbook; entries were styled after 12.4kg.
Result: 9.4kg
